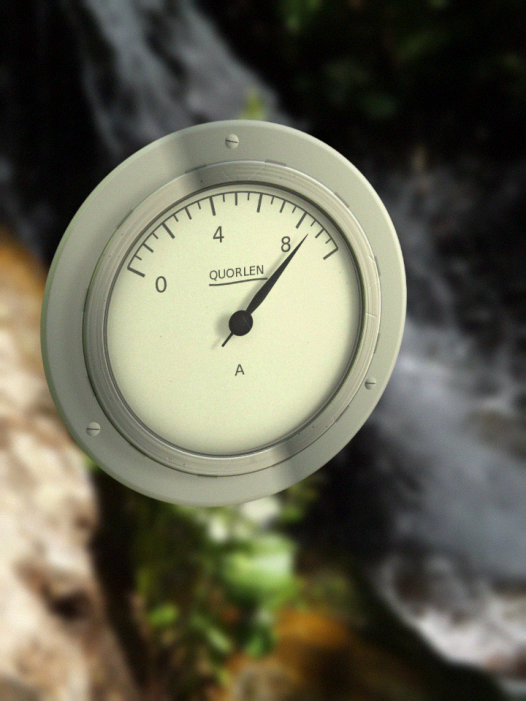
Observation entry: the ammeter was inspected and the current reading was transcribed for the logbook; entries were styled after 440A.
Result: 8.5A
